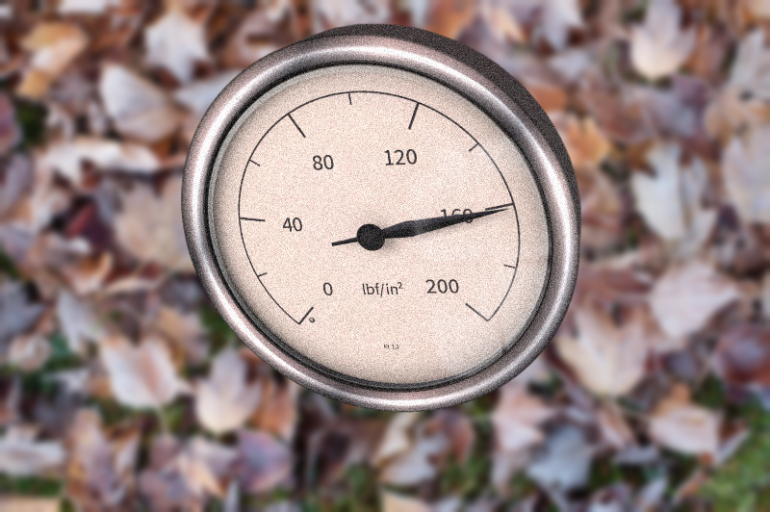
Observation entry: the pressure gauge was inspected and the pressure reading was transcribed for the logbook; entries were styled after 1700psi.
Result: 160psi
